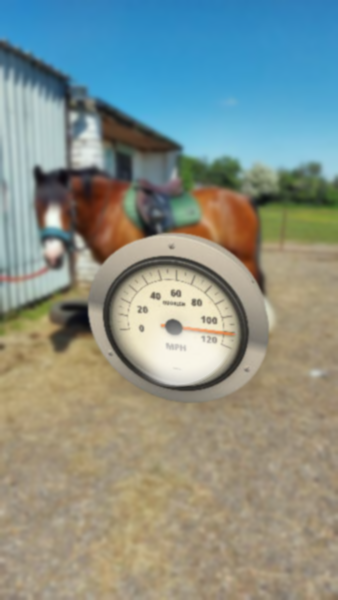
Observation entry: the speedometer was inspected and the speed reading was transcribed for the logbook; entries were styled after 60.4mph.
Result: 110mph
